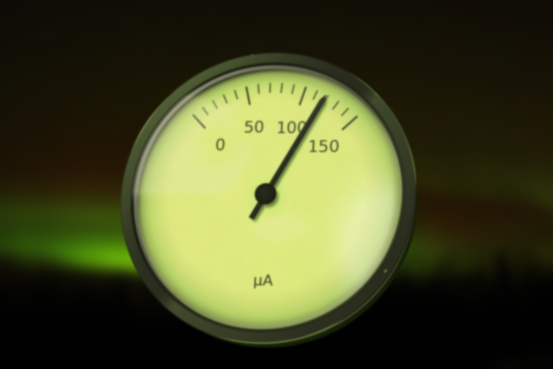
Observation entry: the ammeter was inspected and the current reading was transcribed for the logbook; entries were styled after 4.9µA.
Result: 120µA
